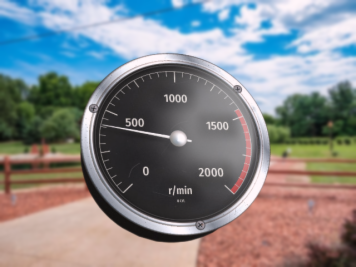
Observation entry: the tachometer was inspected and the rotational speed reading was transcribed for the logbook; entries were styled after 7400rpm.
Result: 400rpm
